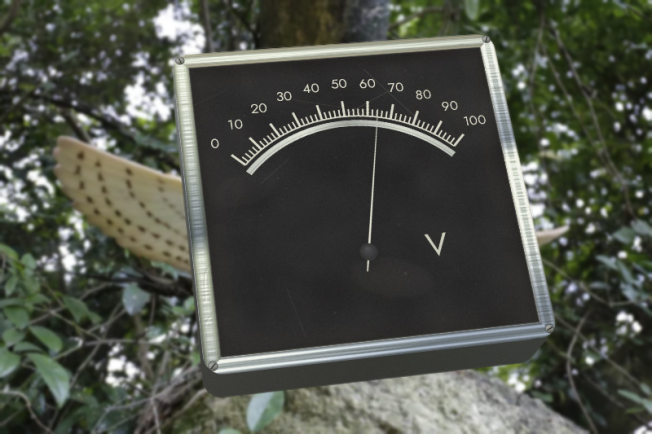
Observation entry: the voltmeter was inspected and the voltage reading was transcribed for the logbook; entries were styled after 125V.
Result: 64V
